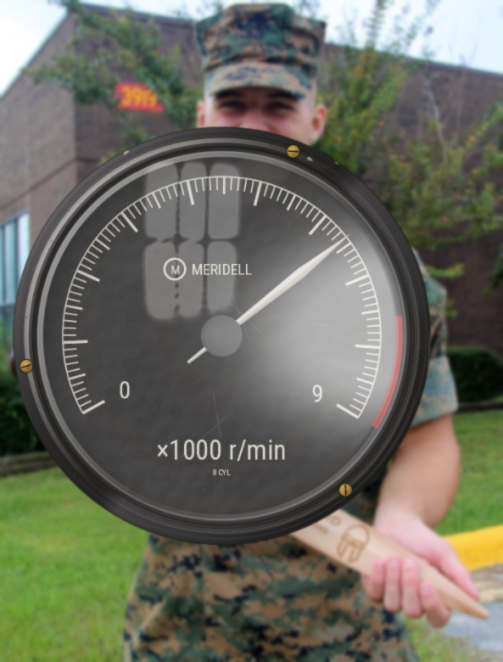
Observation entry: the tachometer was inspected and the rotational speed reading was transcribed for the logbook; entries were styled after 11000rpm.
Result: 6400rpm
